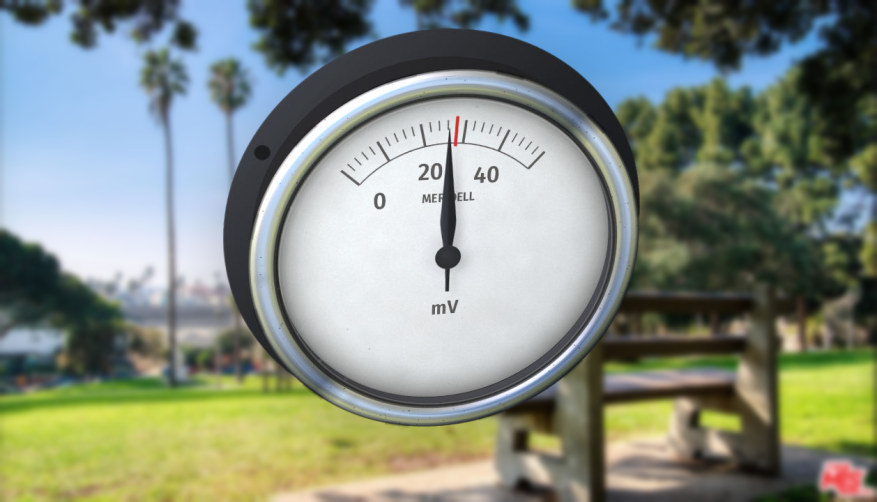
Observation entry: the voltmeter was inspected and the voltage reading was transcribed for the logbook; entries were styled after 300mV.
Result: 26mV
